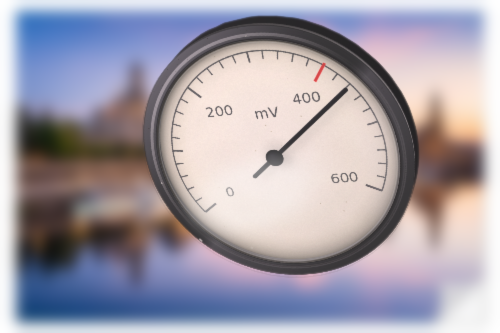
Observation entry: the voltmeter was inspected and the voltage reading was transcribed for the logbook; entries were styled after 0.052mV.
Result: 440mV
